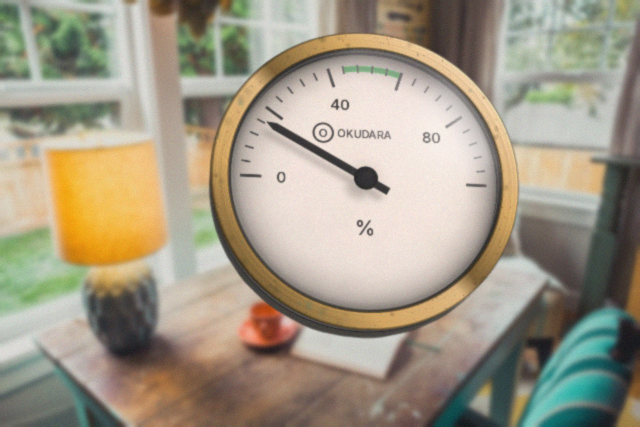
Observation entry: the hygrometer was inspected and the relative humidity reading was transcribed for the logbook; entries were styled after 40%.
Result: 16%
